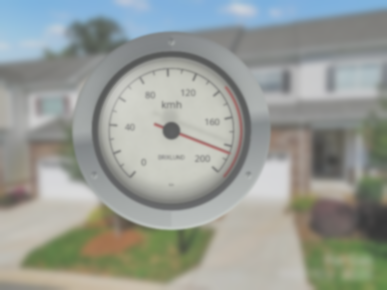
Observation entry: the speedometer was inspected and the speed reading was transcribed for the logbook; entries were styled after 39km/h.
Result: 185km/h
